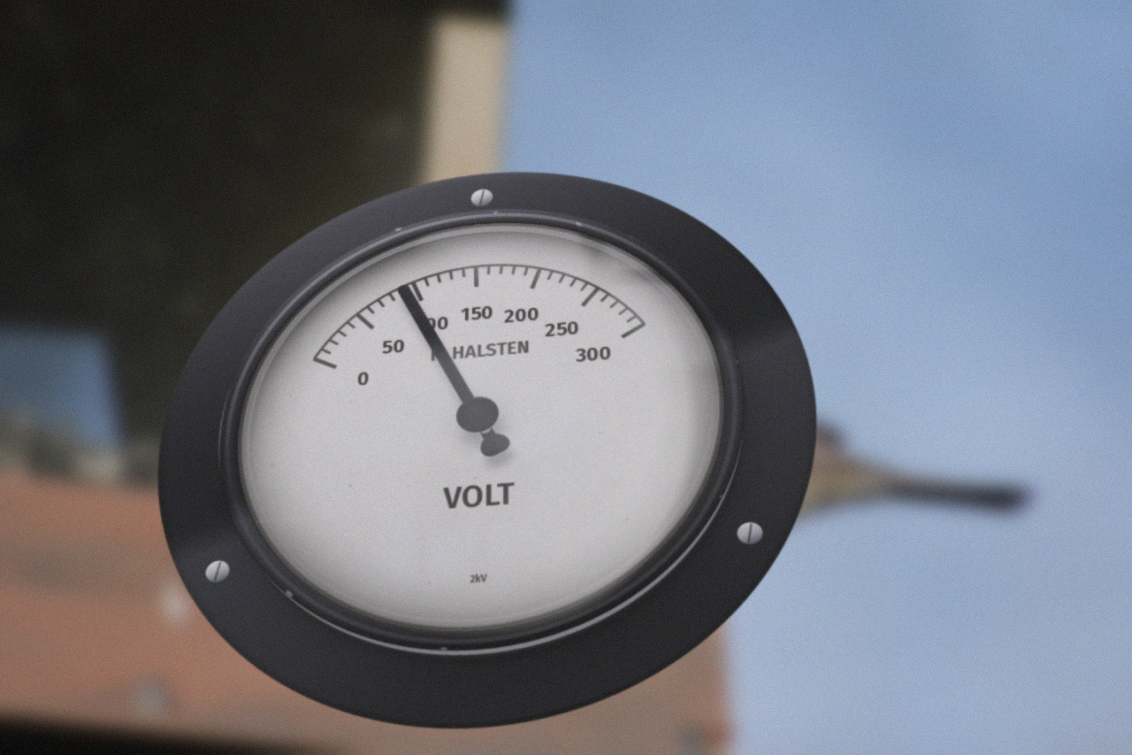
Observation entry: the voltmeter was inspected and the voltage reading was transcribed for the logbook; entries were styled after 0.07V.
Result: 90V
